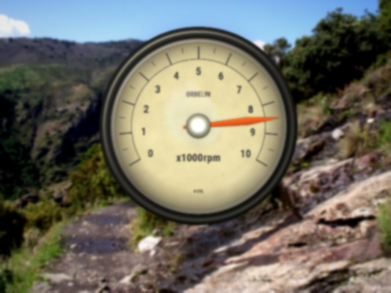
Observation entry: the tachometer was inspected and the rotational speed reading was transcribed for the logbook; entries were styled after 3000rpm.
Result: 8500rpm
